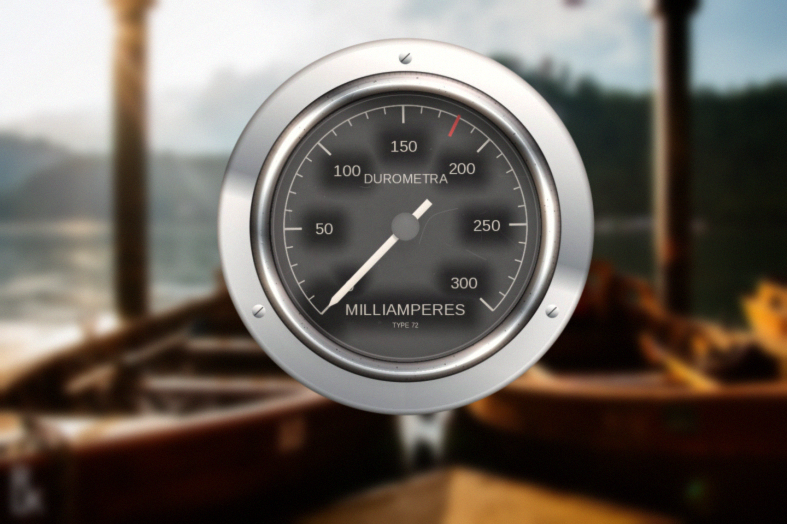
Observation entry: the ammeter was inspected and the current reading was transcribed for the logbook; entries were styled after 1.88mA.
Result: 0mA
